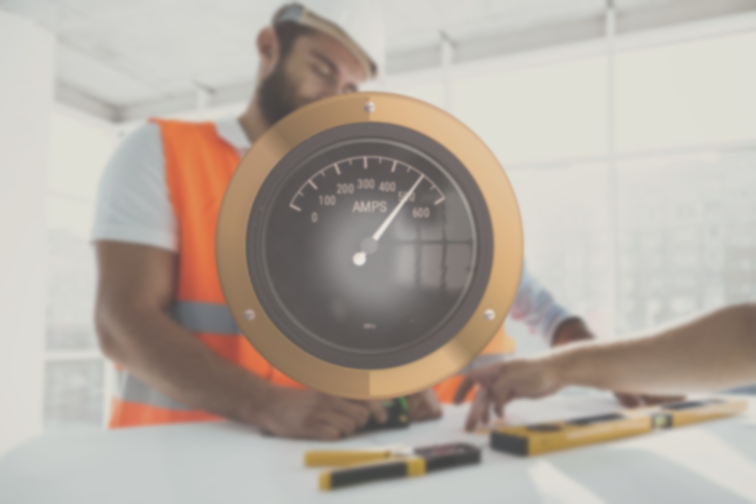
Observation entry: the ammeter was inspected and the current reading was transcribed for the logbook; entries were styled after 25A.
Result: 500A
